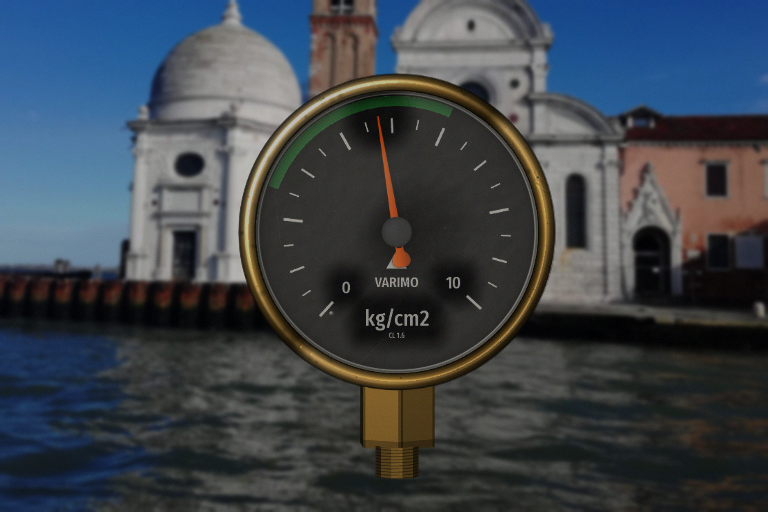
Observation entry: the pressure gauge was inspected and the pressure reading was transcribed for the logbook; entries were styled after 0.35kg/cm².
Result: 4.75kg/cm²
